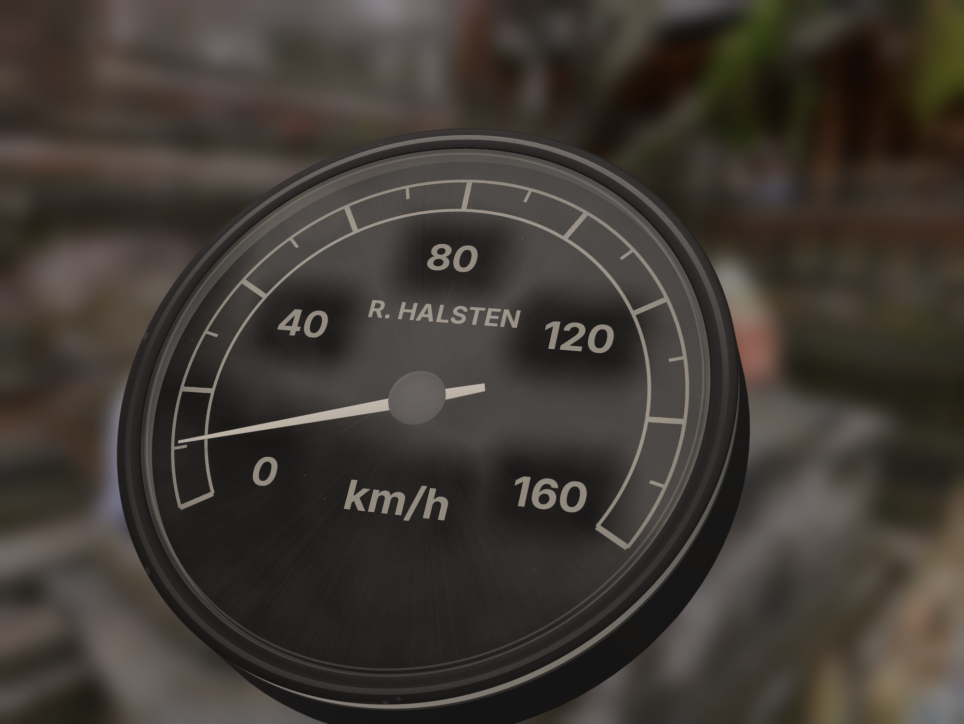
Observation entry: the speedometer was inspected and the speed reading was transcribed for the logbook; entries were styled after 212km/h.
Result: 10km/h
